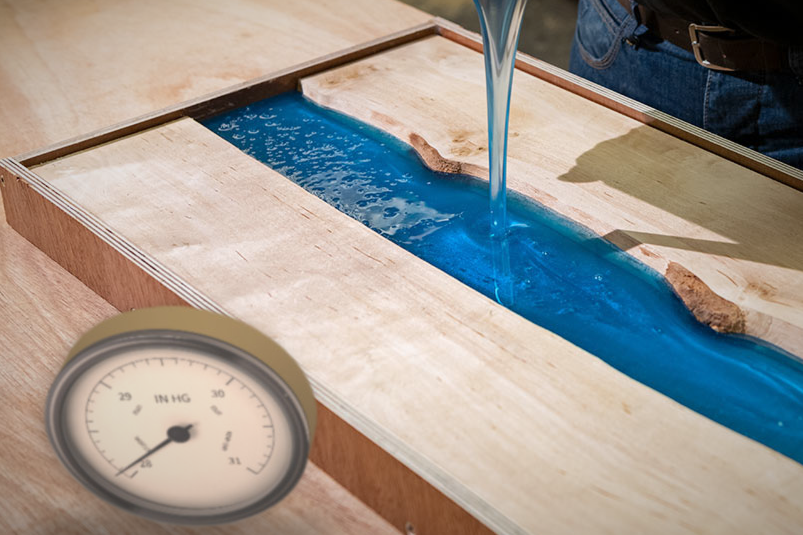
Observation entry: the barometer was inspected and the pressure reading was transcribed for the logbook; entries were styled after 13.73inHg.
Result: 28.1inHg
